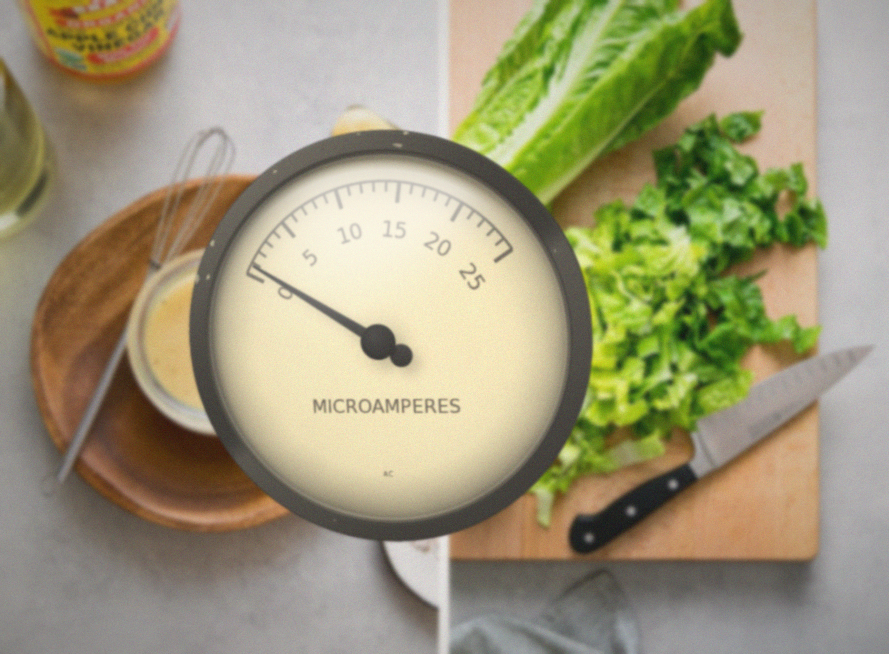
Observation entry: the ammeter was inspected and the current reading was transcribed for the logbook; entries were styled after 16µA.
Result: 1µA
